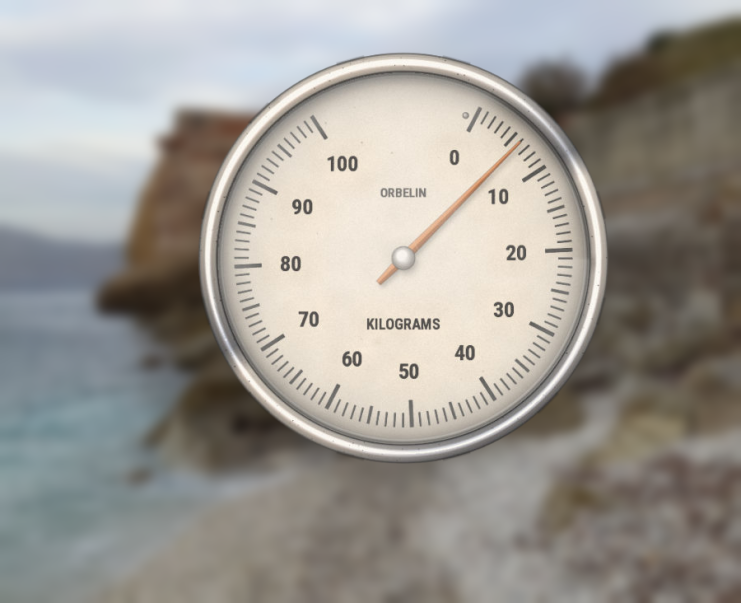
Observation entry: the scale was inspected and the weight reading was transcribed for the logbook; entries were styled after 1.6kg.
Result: 6kg
